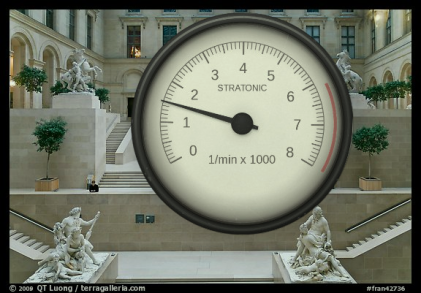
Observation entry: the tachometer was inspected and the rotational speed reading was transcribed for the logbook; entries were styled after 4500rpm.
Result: 1500rpm
